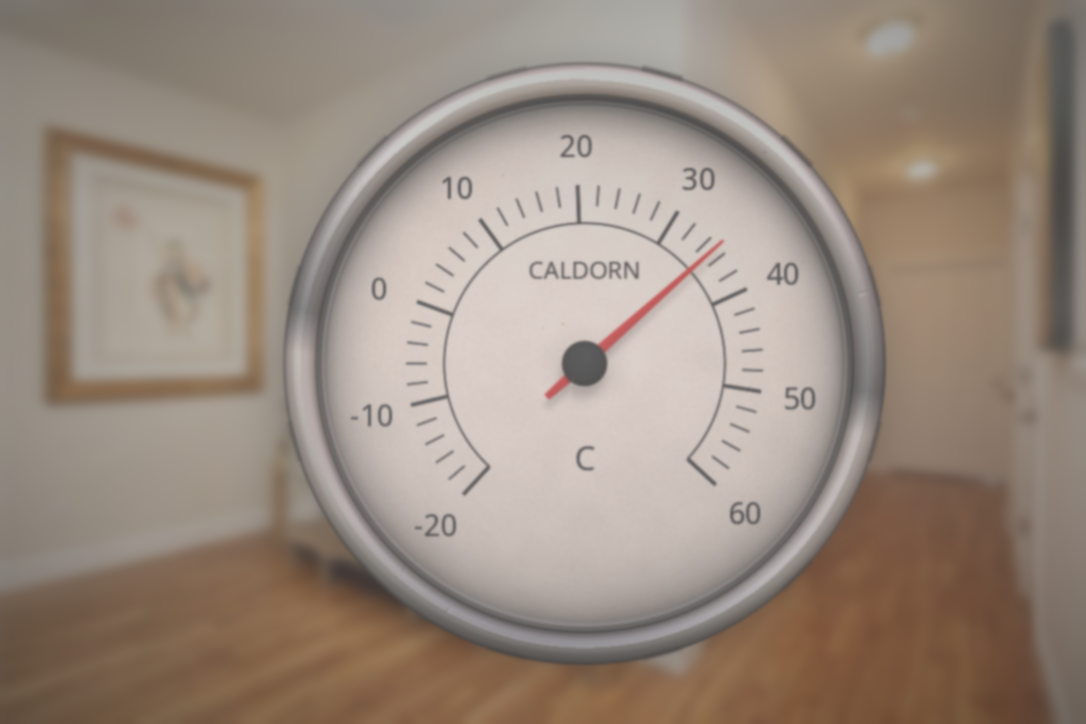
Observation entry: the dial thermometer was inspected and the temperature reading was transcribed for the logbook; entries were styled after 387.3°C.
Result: 35°C
